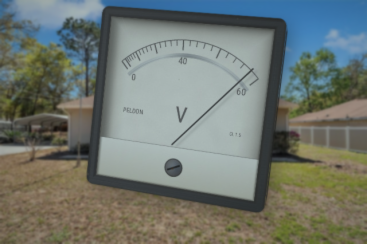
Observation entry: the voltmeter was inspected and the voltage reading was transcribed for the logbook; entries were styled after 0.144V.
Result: 58V
